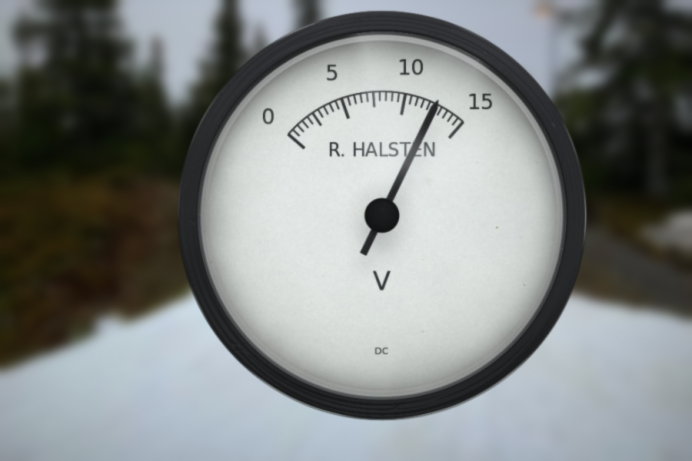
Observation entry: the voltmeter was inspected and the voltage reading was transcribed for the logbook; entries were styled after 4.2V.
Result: 12.5V
